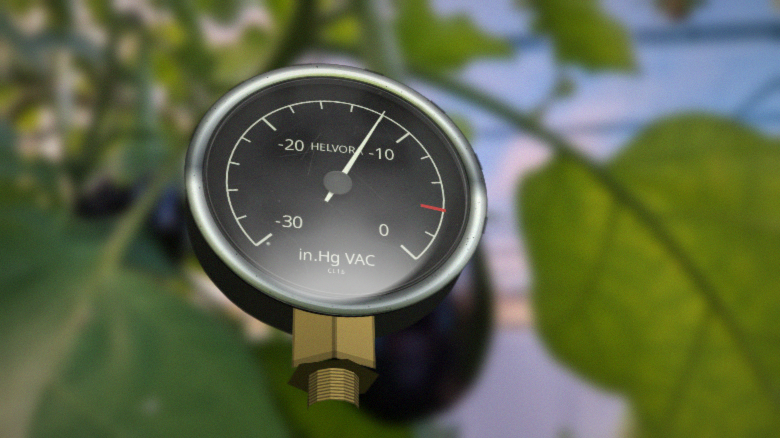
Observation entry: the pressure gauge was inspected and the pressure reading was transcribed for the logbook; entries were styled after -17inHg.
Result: -12inHg
